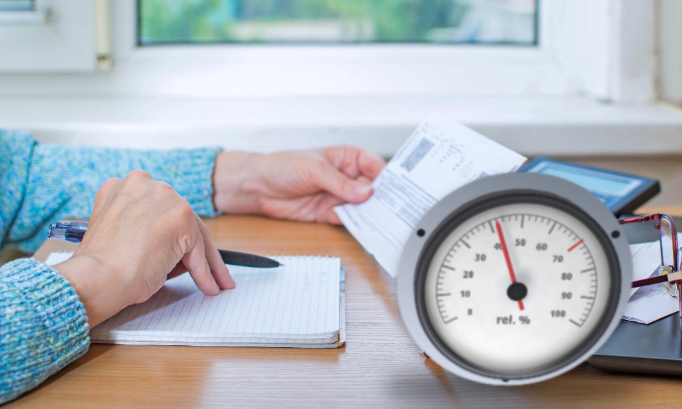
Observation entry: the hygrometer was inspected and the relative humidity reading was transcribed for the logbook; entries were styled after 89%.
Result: 42%
